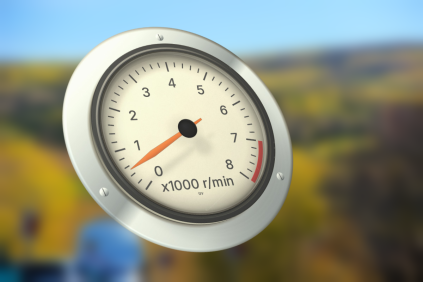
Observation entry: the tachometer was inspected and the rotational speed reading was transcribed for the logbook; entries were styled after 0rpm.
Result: 500rpm
